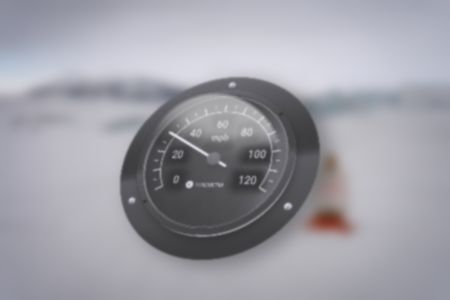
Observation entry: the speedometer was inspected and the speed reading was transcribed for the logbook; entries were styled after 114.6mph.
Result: 30mph
